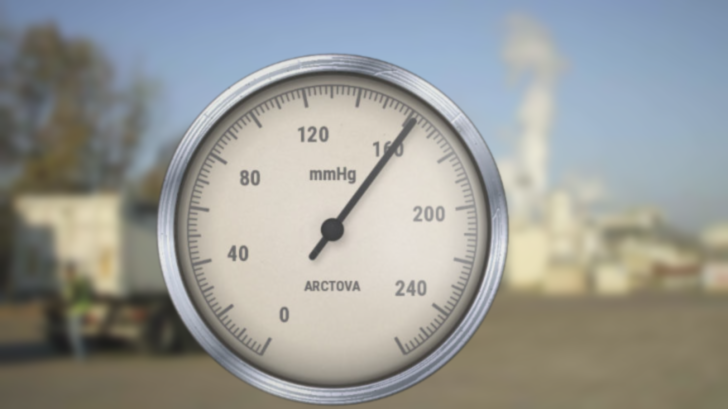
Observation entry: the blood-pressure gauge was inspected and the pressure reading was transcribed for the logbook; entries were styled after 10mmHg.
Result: 162mmHg
